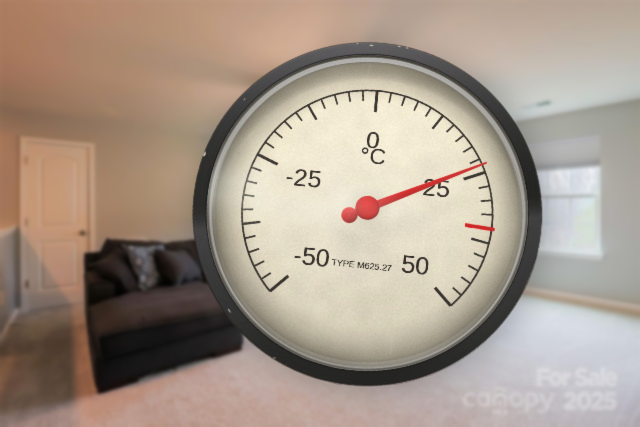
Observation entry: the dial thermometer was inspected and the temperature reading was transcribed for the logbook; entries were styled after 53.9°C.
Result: 23.75°C
